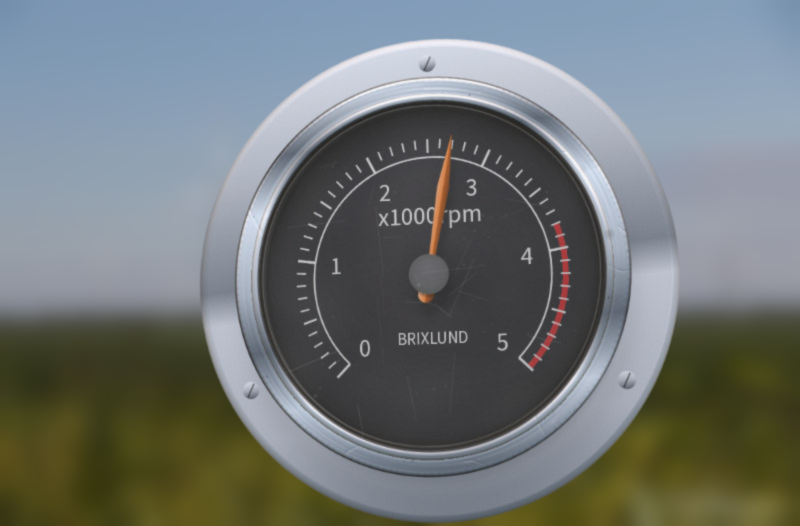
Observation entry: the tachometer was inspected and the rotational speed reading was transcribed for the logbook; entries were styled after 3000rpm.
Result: 2700rpm
